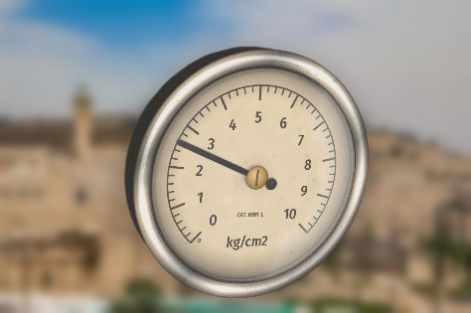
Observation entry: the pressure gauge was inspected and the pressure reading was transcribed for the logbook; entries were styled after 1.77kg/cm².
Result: 2.6kg/cm²
